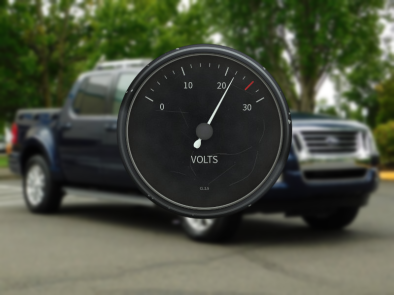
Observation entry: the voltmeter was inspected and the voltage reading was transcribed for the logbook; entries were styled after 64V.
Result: 22V
